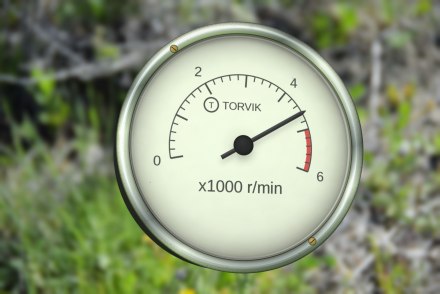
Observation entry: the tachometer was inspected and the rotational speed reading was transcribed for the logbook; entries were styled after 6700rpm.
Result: 4600rpm
